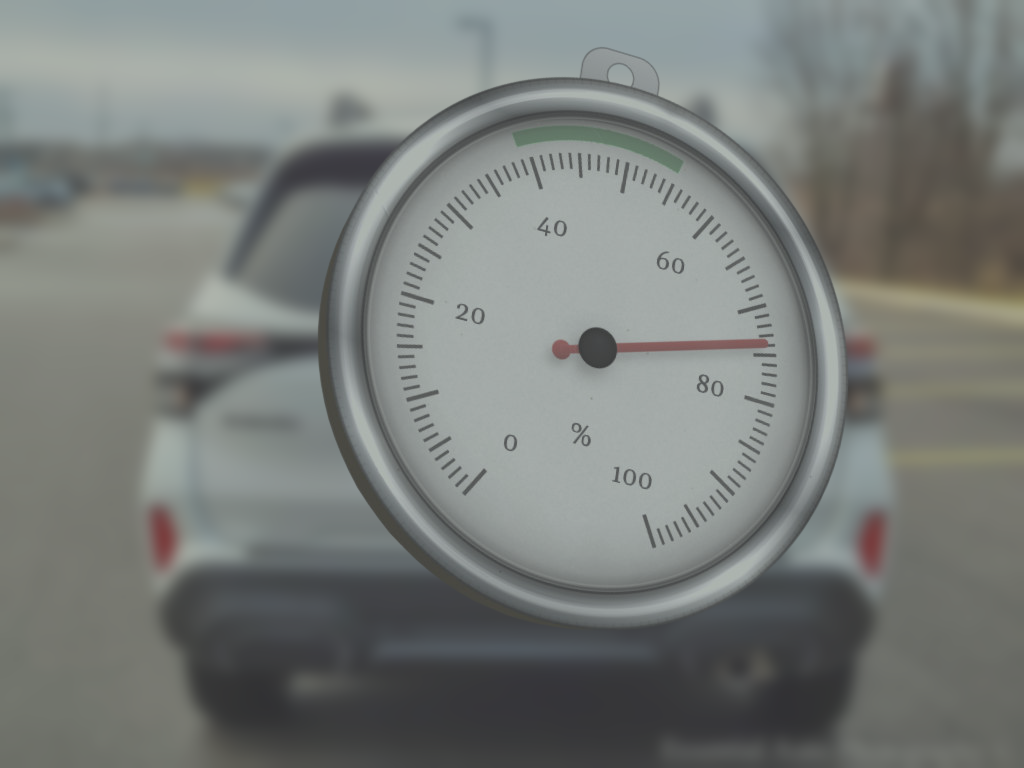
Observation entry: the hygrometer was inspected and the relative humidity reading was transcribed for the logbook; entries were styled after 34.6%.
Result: 74%
